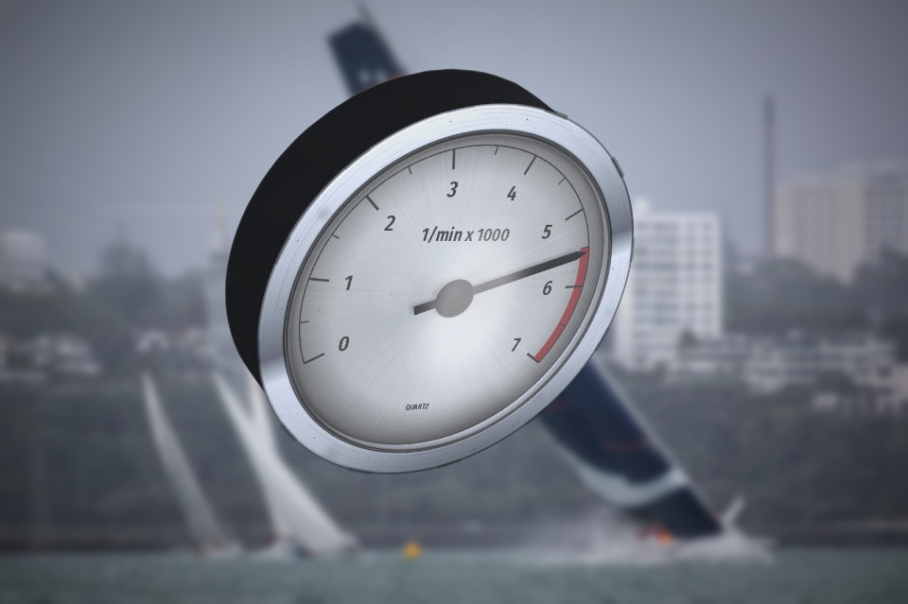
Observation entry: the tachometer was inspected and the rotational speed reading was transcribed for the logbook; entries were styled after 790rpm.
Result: 5500rpm
